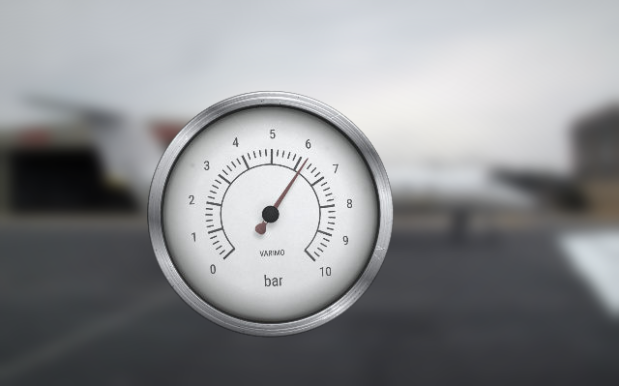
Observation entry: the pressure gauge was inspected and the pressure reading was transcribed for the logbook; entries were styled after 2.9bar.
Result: 6.2bar
